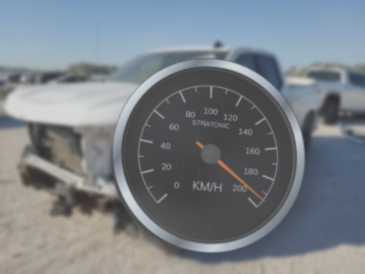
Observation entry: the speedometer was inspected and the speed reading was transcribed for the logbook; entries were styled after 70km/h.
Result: 195km/h
